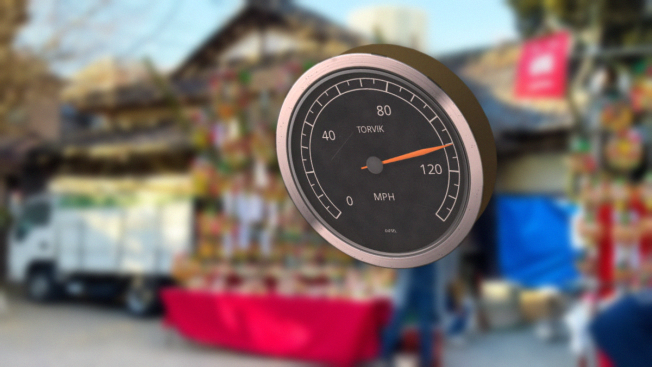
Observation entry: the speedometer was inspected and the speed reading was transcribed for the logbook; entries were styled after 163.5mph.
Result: 110mph
